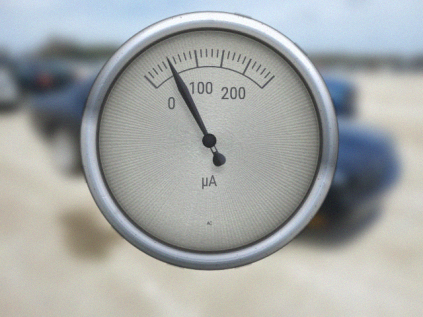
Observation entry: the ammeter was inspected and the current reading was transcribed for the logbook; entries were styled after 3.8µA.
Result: 50µA
